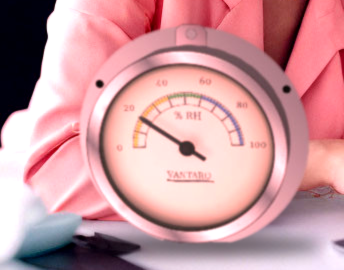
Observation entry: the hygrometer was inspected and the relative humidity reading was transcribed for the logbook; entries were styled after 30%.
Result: 20%
